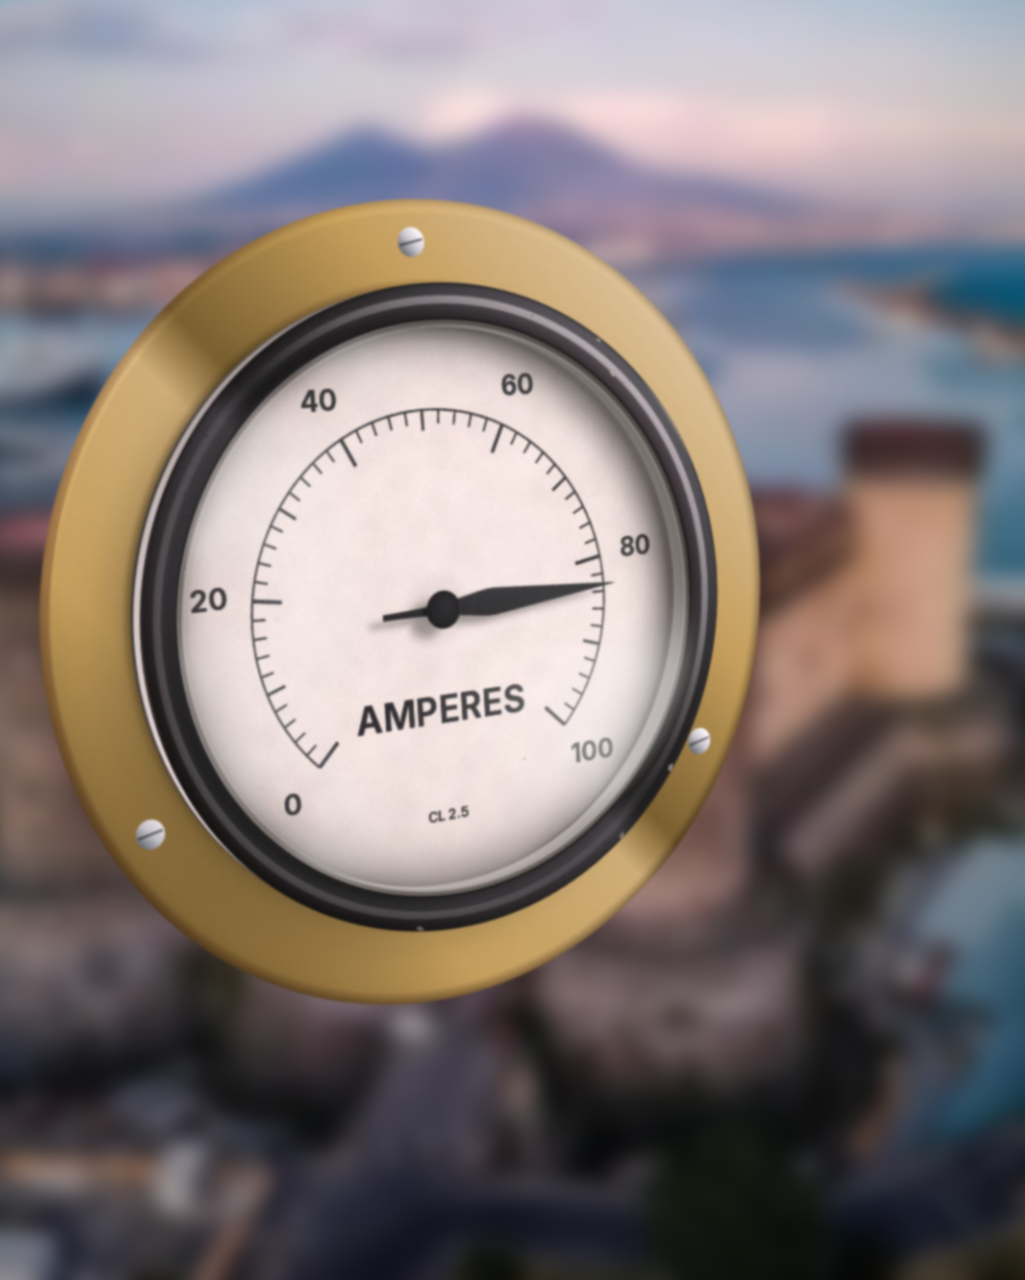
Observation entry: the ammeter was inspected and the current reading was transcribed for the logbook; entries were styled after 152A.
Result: 83A
